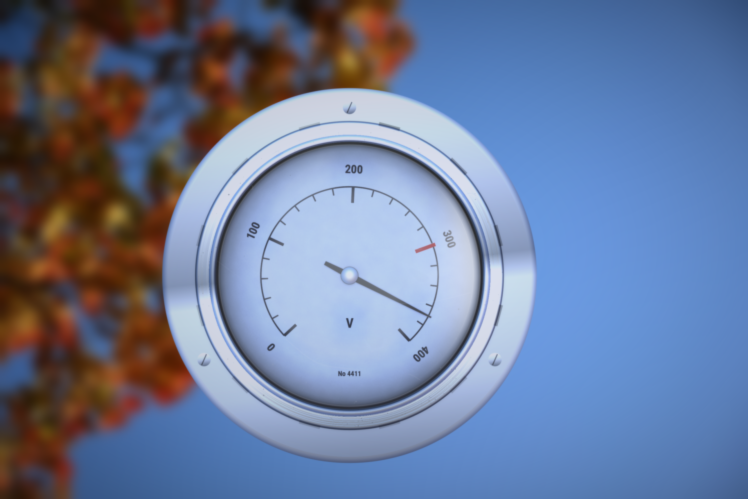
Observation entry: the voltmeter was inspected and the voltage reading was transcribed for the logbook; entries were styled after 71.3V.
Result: 370V
